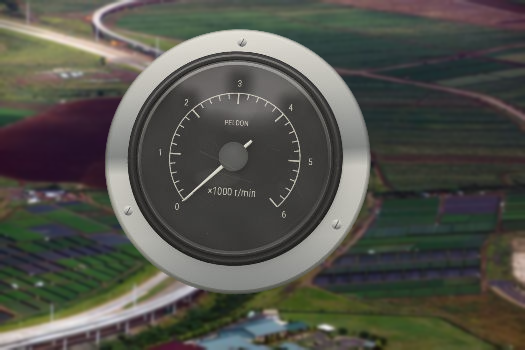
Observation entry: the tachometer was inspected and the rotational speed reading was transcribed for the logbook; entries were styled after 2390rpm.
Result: 0rpm
